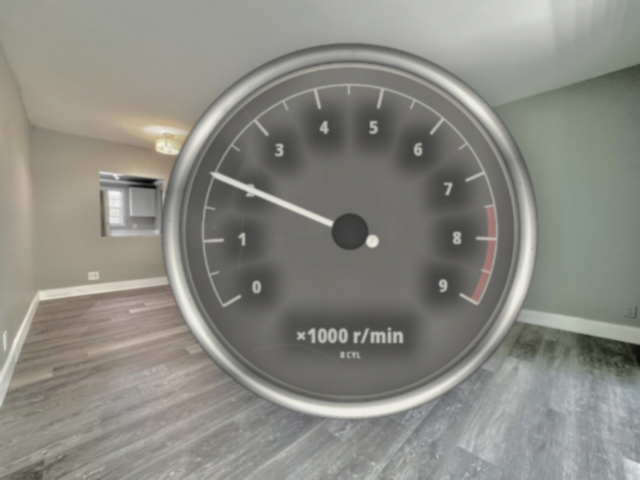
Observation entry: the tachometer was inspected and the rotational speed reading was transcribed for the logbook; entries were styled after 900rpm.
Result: 2000rpm
